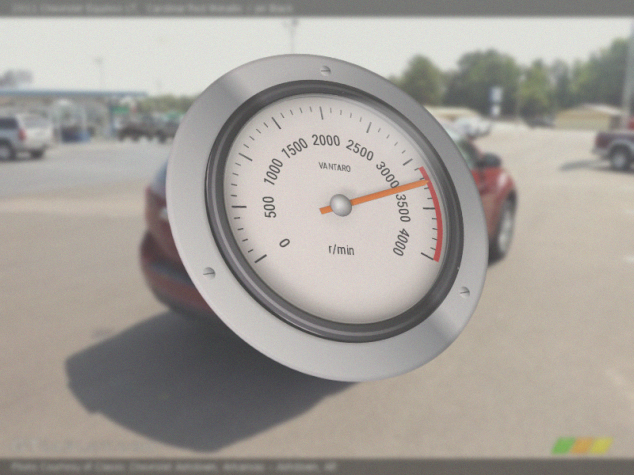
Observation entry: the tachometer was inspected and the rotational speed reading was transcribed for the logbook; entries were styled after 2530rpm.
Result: 3250rpm
